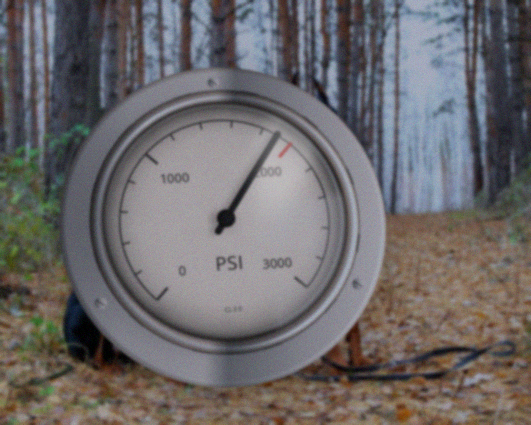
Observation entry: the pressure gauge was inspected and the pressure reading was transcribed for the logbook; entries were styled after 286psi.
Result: 1900psi
